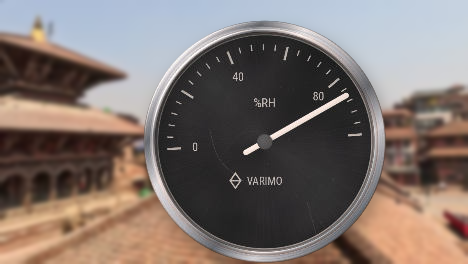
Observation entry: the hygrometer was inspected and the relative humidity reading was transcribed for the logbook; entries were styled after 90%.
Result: 86%
